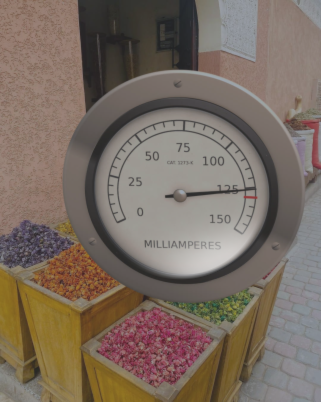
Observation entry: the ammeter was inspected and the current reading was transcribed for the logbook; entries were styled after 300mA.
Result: 125mA
